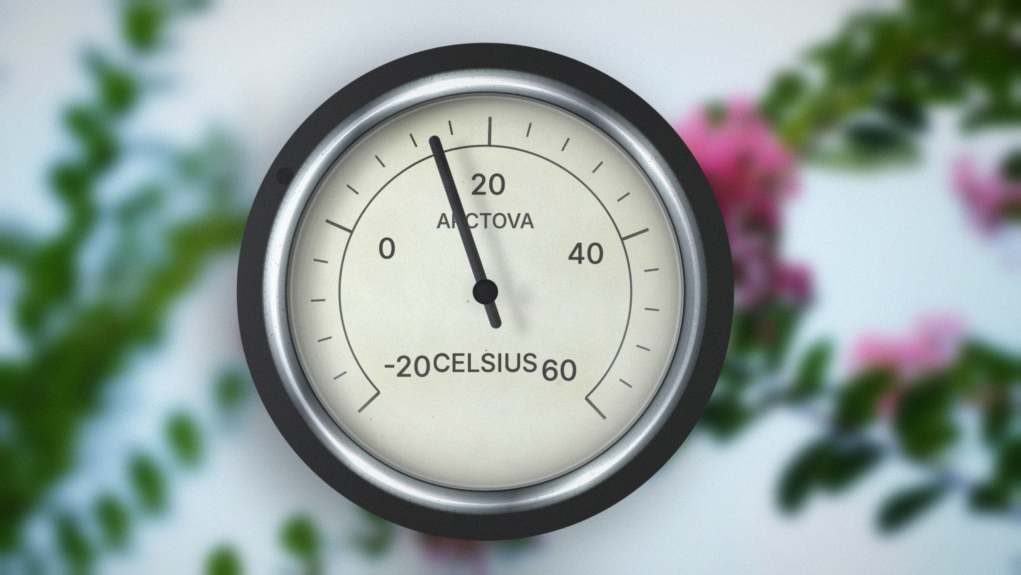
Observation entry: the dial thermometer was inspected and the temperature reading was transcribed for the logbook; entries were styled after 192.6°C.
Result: 14°C
